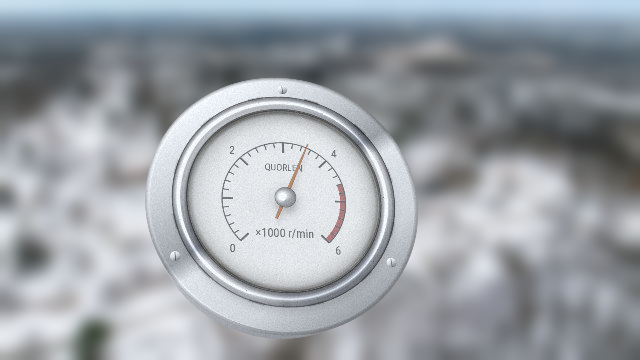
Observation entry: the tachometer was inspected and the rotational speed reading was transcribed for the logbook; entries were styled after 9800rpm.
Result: 3500rpm
